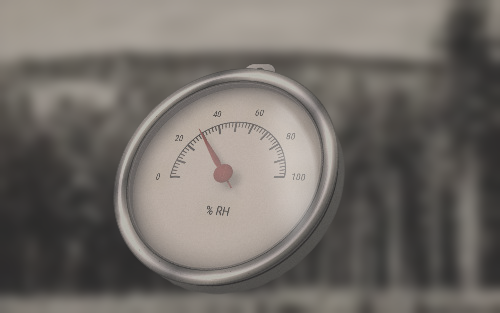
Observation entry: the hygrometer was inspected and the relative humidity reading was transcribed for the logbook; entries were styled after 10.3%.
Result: 30%
